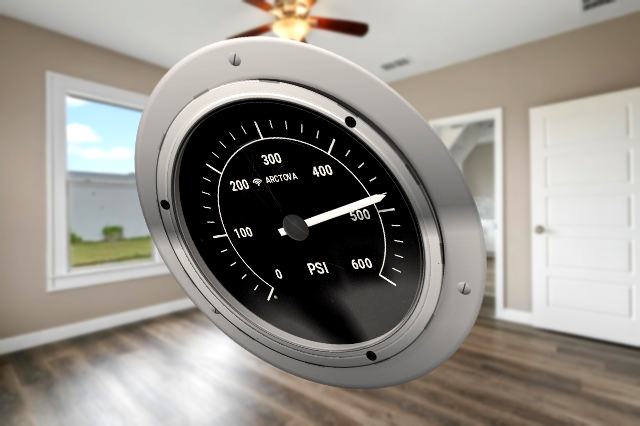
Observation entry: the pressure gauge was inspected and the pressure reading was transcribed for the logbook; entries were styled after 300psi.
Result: 480psi
